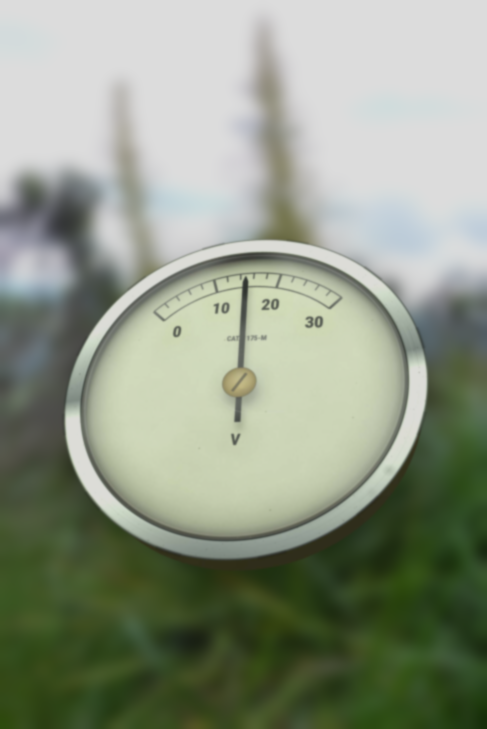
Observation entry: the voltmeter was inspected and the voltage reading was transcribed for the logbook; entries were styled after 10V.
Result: 15V
